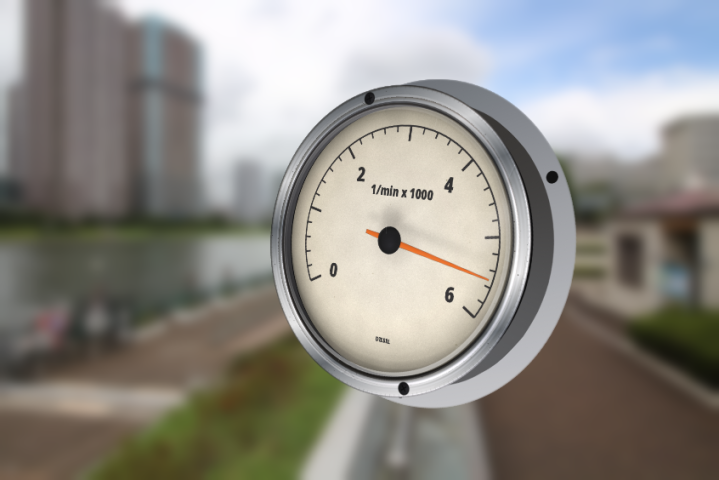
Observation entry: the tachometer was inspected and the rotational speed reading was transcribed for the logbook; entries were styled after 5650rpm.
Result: 5500rpm
